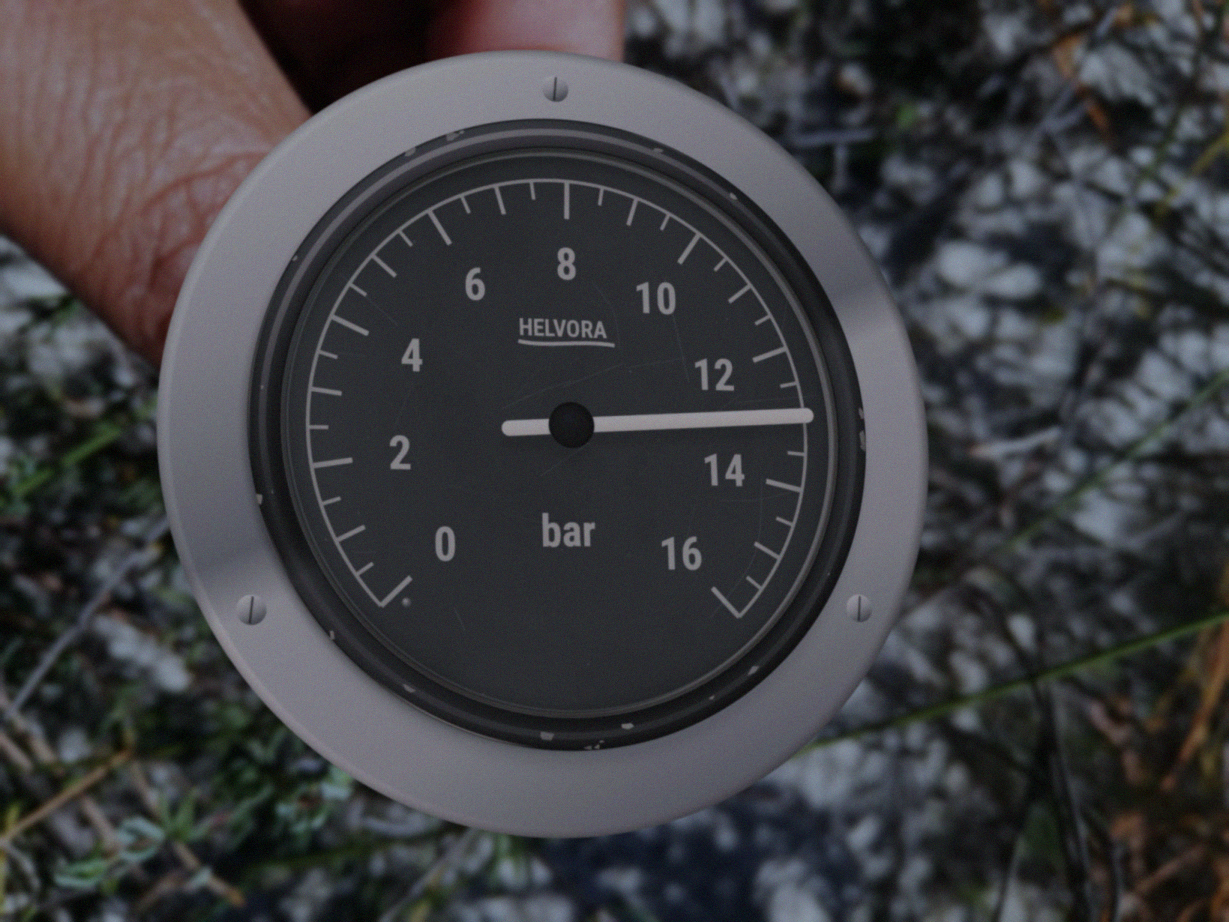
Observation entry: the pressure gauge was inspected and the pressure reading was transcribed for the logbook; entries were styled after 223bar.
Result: 13bar
